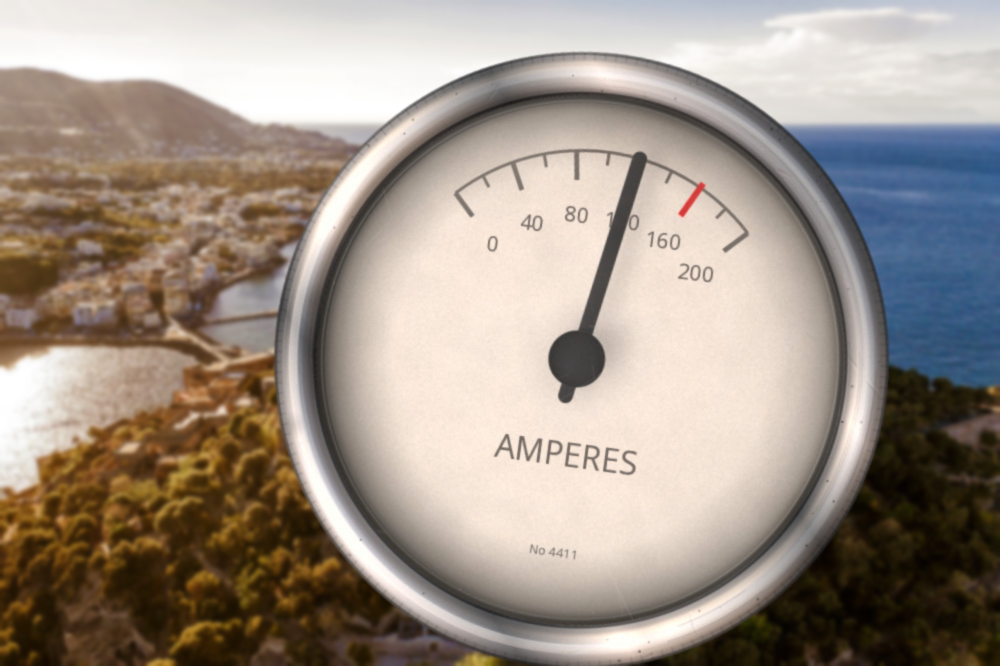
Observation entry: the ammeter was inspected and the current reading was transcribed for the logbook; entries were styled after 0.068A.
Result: 120A
